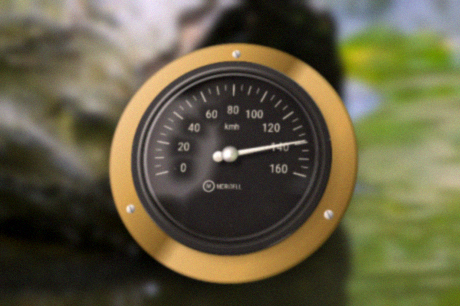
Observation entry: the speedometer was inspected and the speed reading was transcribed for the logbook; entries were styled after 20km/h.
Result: 140km/h
